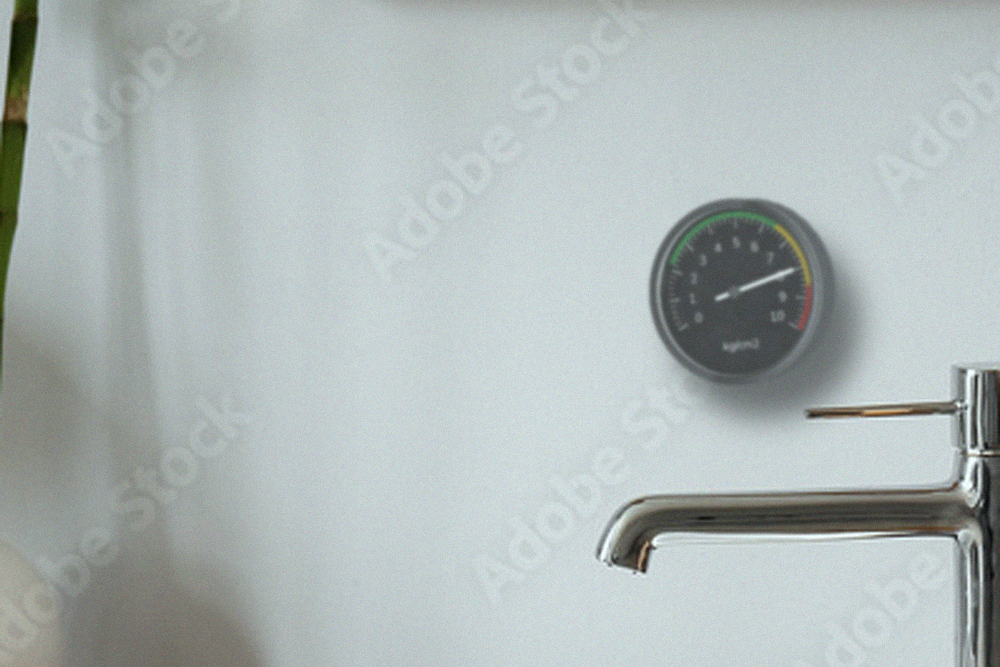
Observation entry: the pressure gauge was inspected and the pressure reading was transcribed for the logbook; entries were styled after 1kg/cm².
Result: 8kg/cm²
